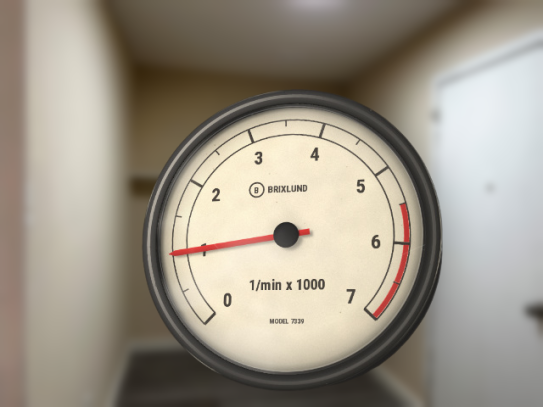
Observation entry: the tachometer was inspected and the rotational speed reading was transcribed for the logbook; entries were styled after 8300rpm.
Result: 1000rpm
